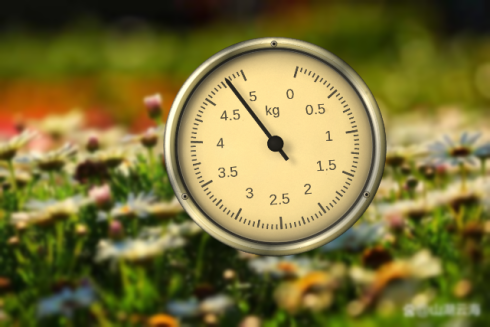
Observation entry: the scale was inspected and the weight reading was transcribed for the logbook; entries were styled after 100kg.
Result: 4.8kg
